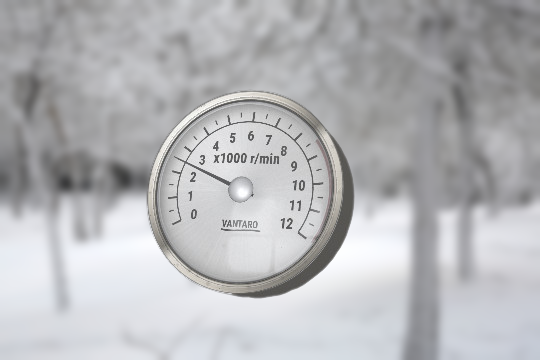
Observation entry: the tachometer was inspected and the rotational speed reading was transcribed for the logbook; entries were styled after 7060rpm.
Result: 2500rpm
